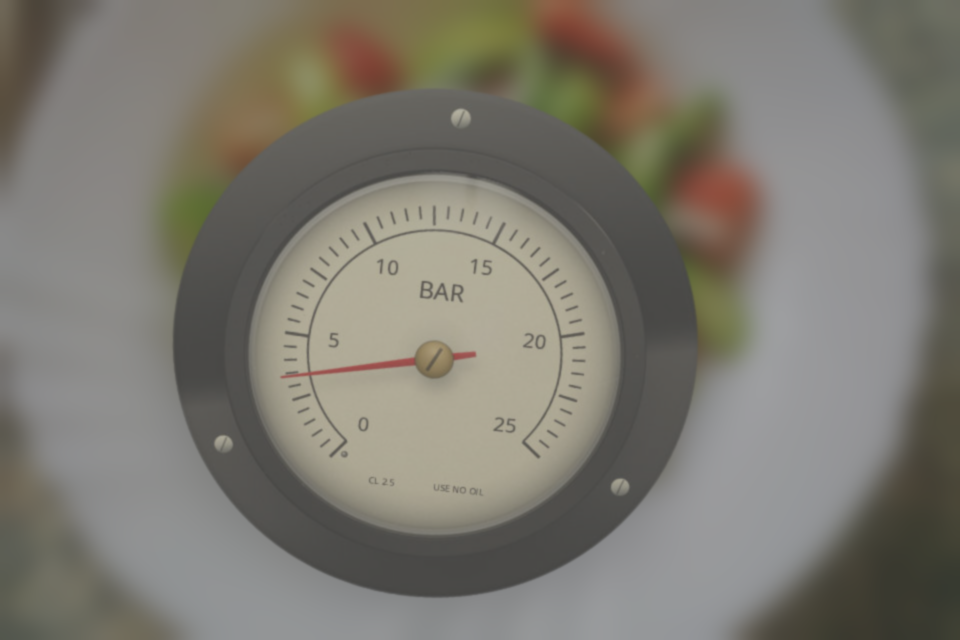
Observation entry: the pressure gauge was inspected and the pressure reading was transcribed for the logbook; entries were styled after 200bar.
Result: 3.5bar
